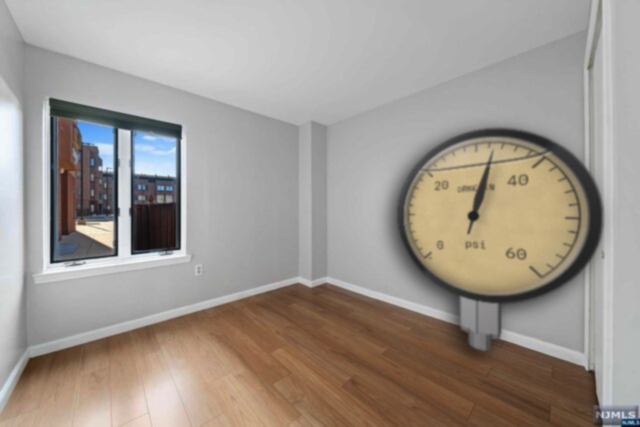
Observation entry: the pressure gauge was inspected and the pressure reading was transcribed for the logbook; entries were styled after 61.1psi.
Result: 33psi
